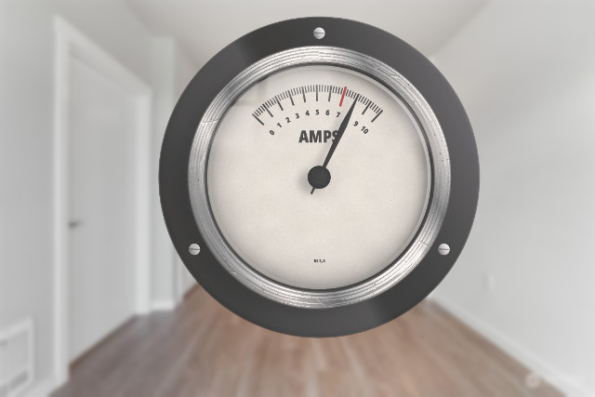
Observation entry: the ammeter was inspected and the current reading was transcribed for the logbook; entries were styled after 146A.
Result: 8A
